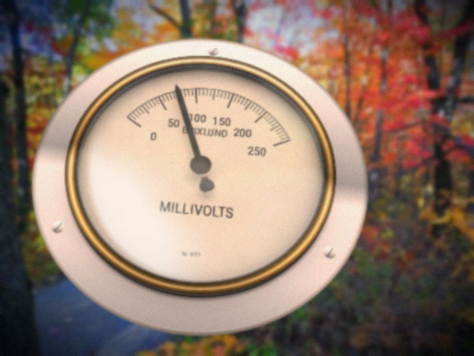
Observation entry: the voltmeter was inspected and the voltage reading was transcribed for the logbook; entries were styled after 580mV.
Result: 75mV
